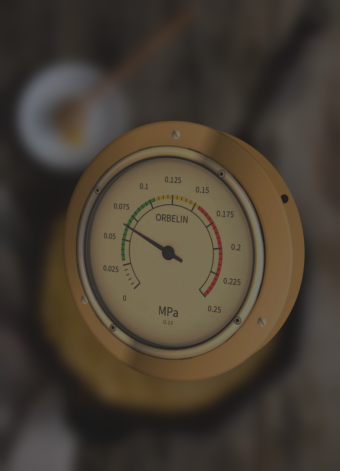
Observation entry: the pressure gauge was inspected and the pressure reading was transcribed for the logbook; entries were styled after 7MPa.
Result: 0.065MPa
